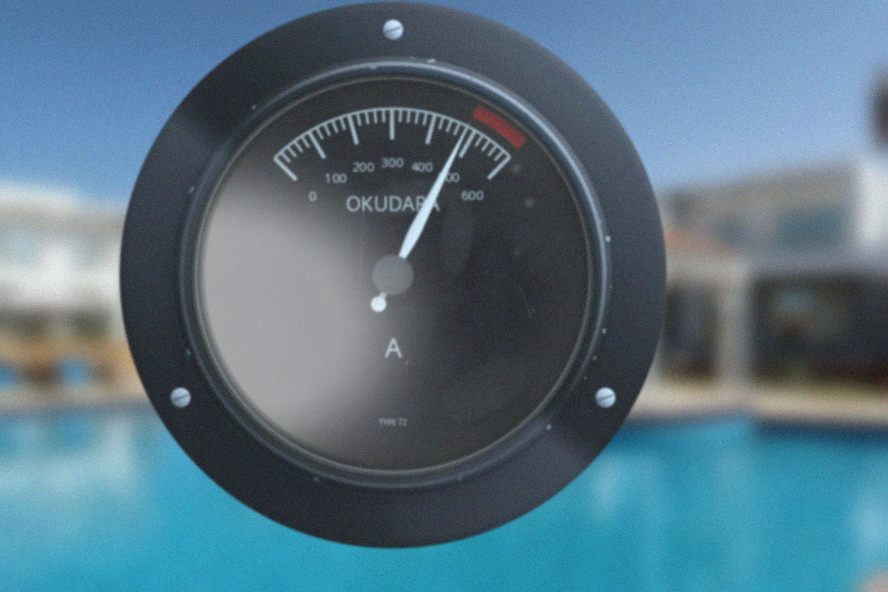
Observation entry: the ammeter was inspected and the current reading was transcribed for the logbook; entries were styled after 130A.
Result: 480A
